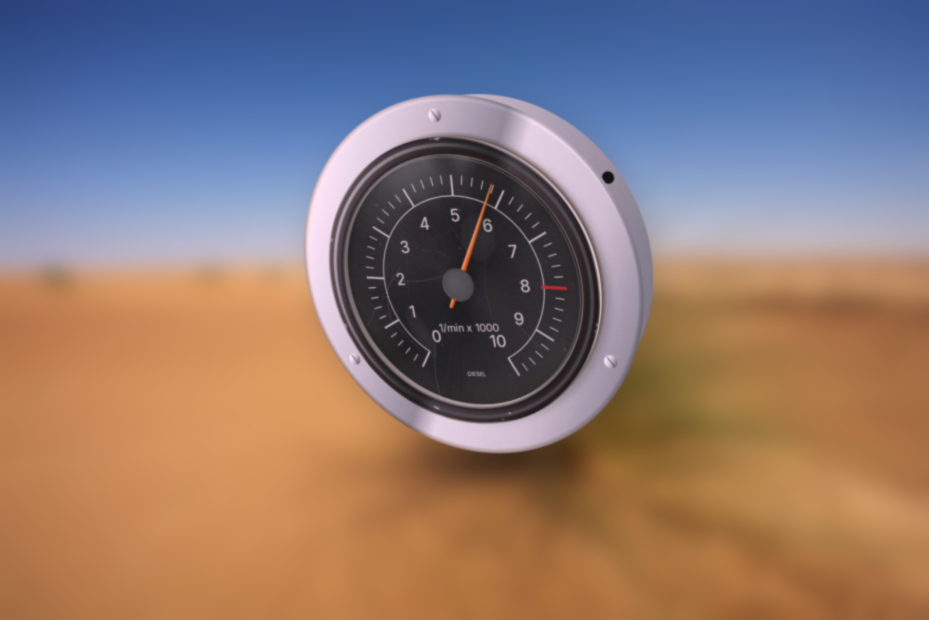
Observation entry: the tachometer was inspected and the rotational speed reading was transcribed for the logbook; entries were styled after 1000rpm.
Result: 5800rpm
